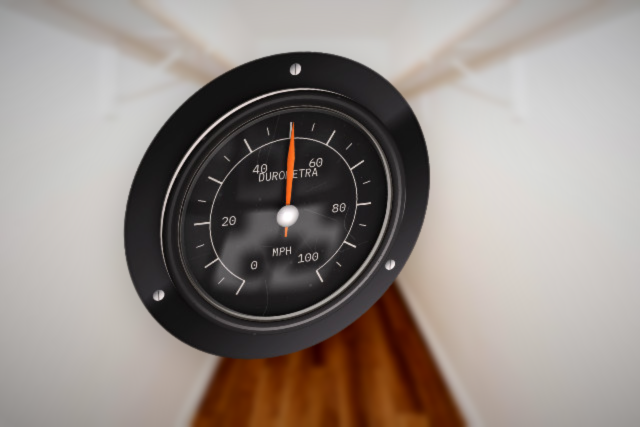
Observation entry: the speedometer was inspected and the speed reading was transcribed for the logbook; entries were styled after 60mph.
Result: 50mph
